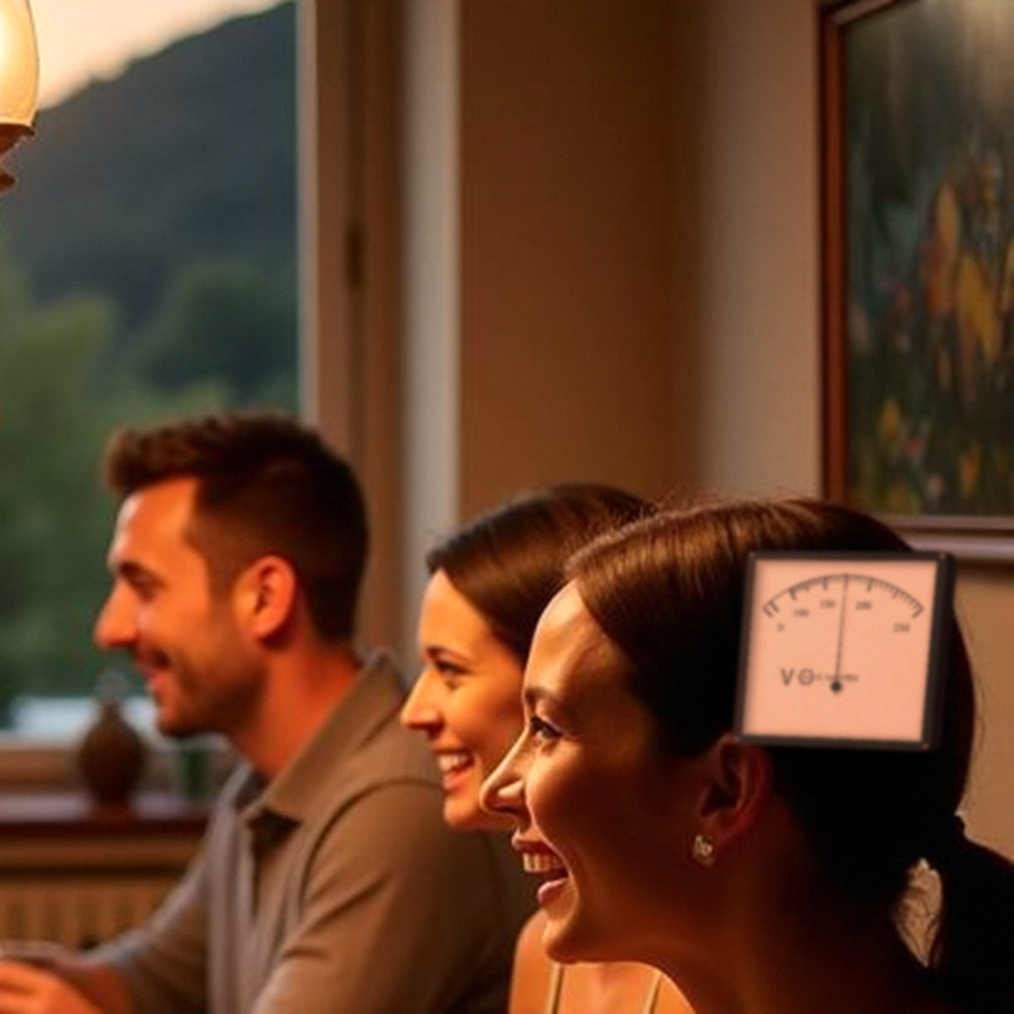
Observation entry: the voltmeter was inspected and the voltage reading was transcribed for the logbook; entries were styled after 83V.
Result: 175V
